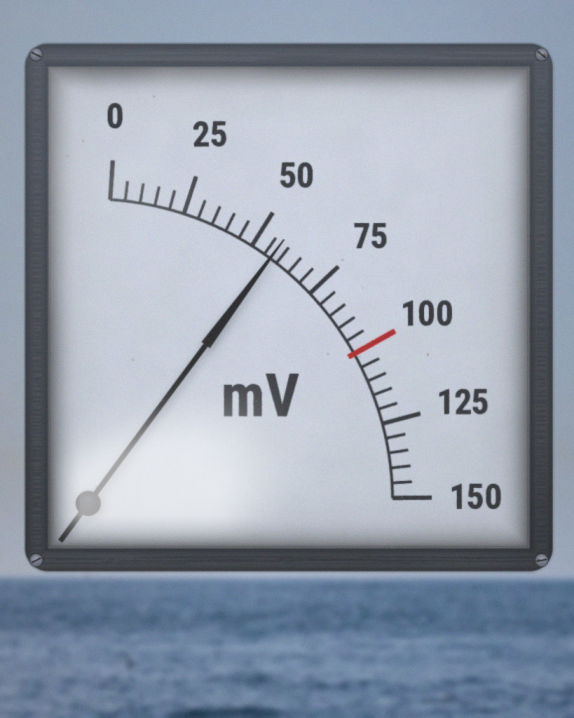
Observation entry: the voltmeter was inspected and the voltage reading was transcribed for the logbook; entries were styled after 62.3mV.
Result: 57.5mV
